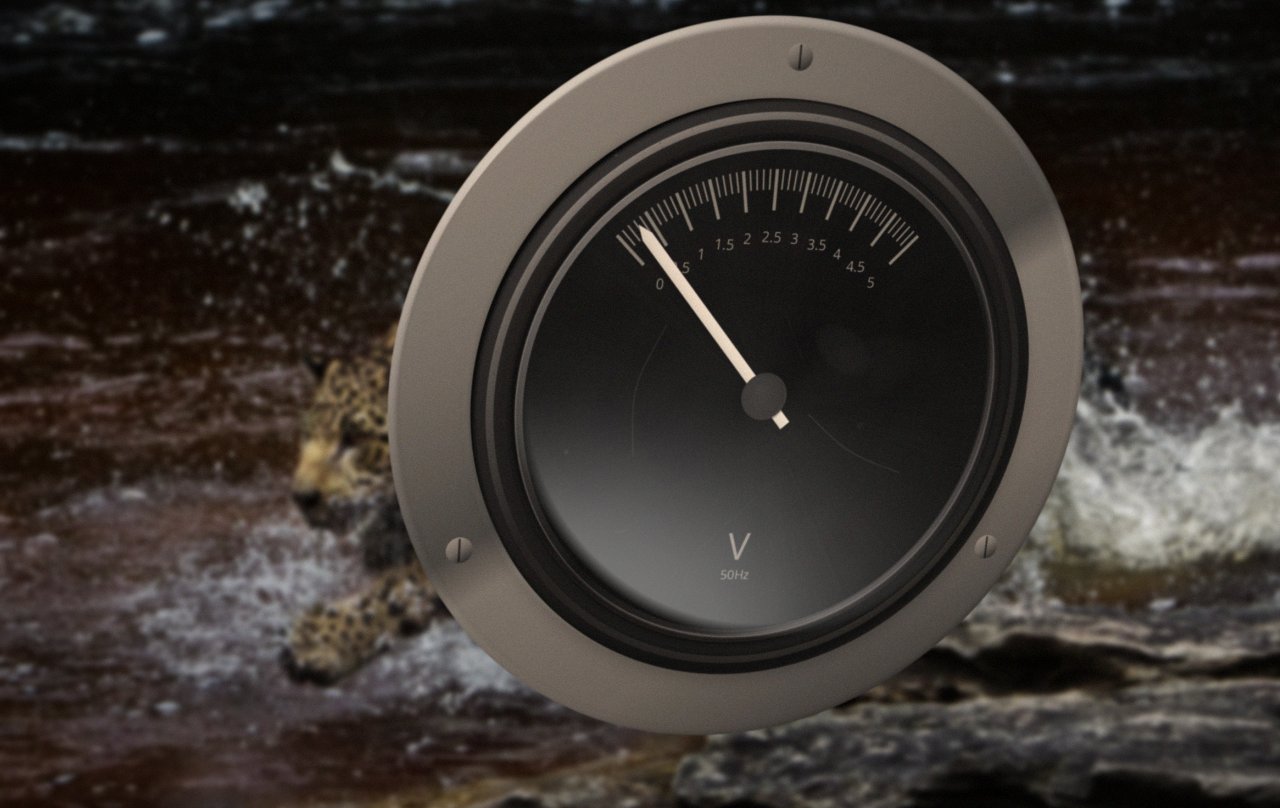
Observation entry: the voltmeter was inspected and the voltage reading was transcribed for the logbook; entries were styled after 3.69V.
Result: 0.3V
